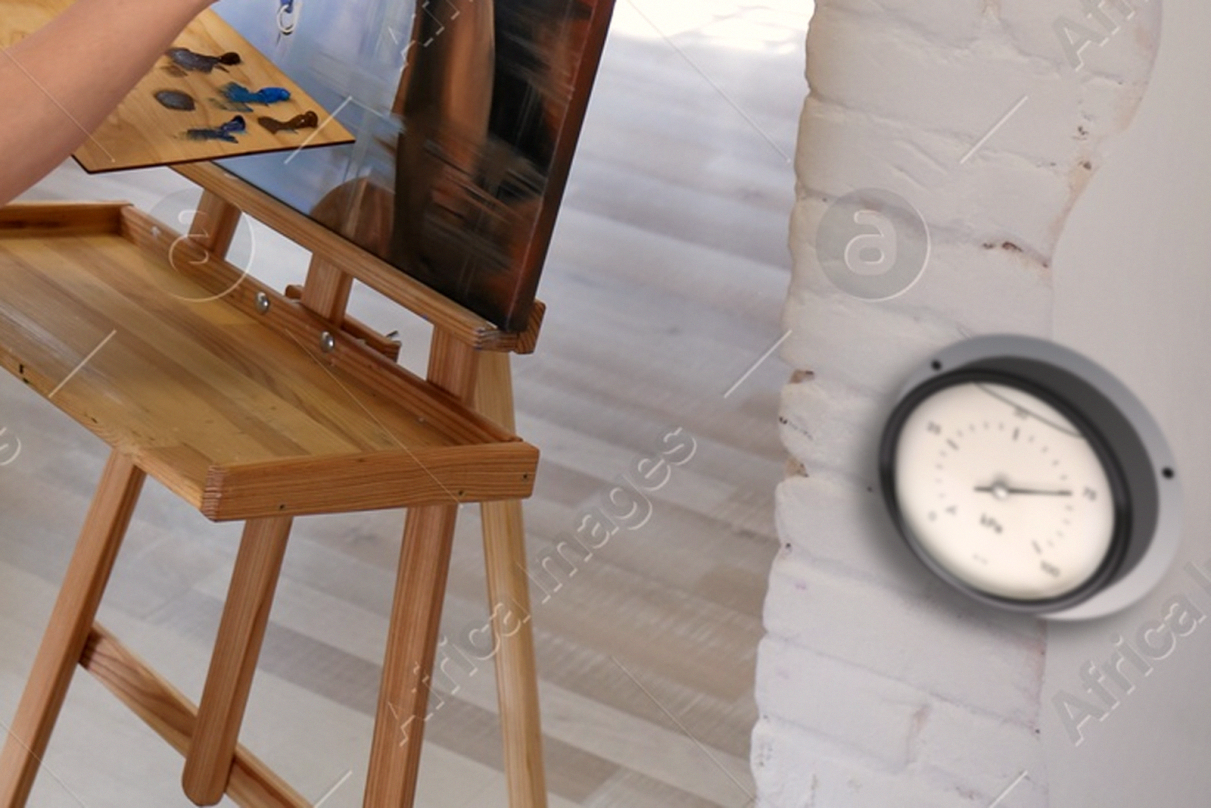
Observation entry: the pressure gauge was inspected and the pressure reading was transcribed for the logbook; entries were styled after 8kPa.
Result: 75kPa
